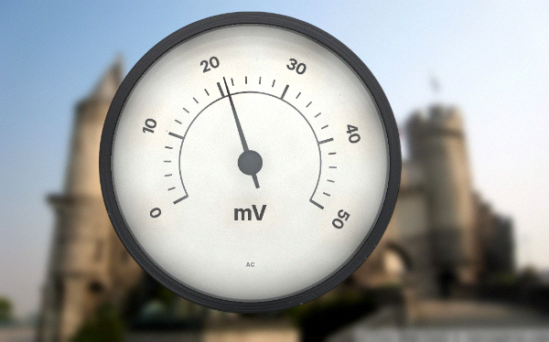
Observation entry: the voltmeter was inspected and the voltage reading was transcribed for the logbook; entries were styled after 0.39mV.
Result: 21mV
